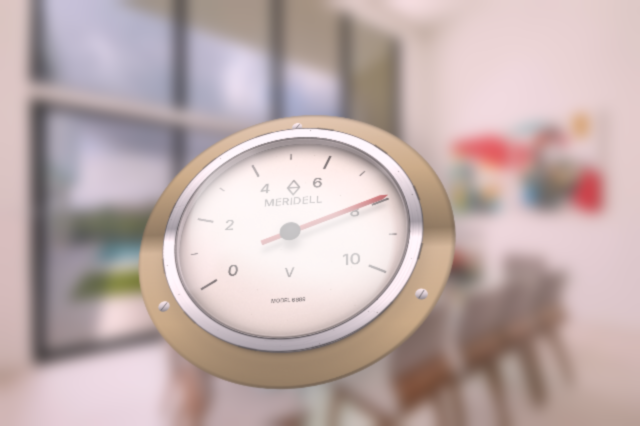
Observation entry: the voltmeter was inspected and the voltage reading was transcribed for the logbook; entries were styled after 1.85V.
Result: 8V
